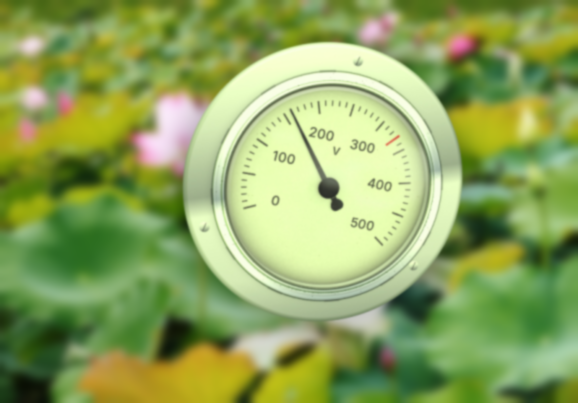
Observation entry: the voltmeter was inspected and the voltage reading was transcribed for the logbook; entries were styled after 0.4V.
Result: 160V
